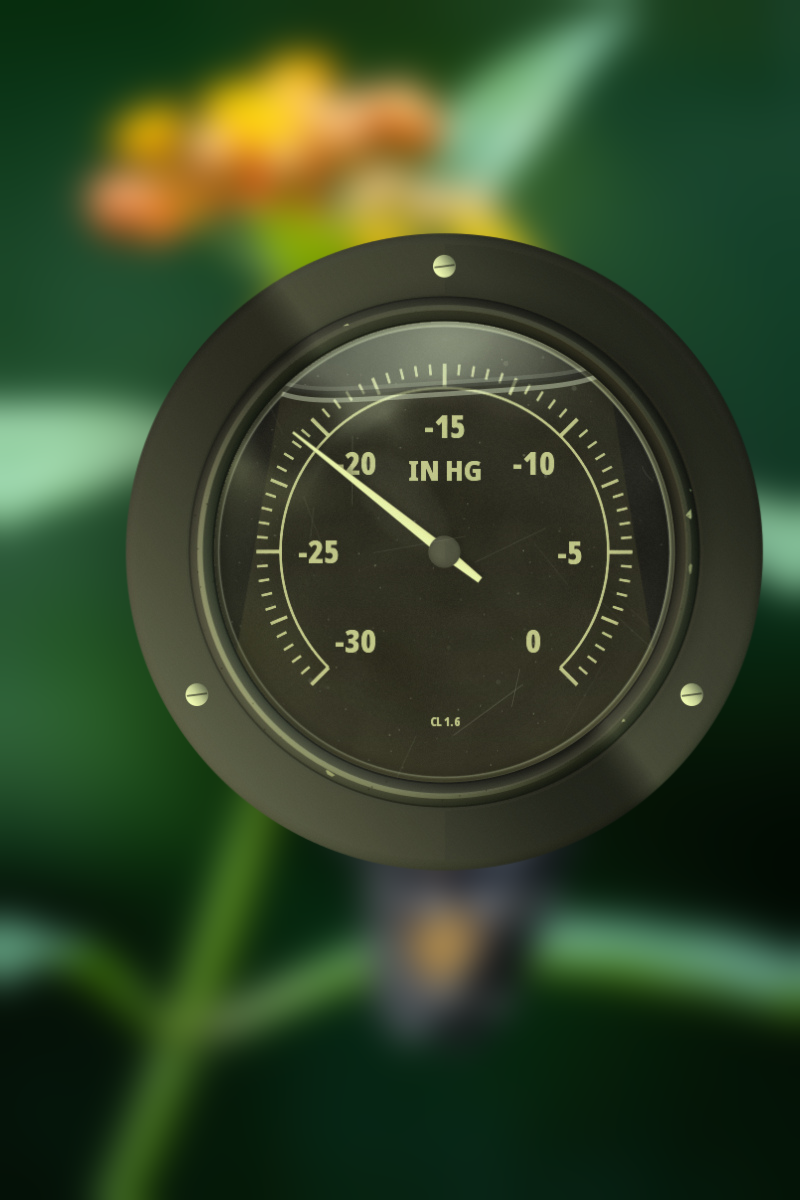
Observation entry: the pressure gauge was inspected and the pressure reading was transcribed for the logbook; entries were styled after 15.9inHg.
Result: -20.75inHg
